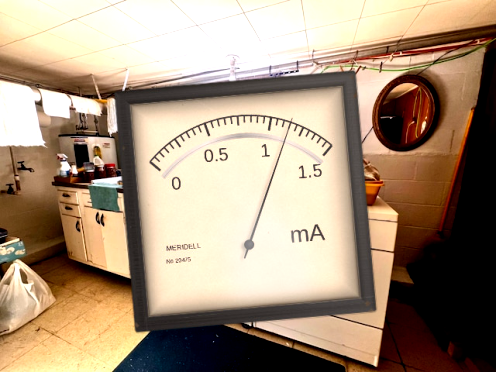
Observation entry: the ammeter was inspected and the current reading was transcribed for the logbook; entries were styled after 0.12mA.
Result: 1.15mA
